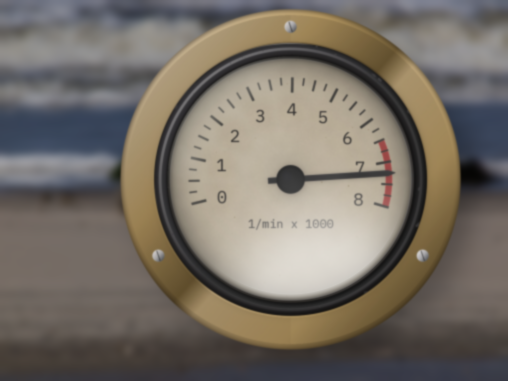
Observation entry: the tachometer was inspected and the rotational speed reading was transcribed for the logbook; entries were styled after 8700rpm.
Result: 7250rpm
